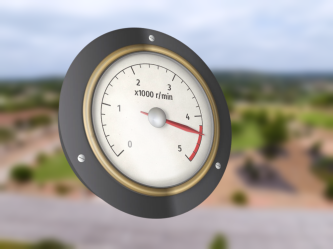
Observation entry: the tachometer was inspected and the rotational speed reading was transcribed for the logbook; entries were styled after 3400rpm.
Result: 4400rpm
